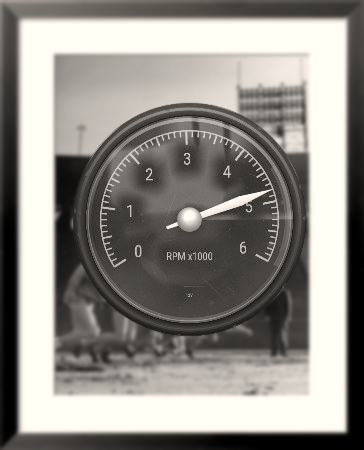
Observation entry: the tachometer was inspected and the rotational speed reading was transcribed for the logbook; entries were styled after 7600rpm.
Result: 4800rpm
